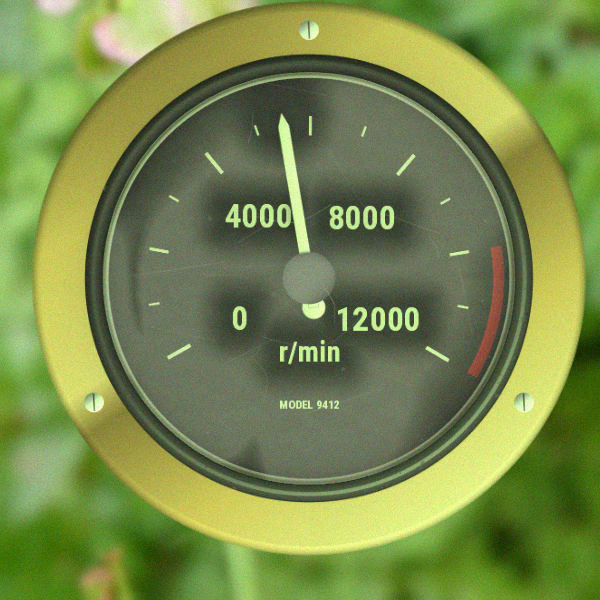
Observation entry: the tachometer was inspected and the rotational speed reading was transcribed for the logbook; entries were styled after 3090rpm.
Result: 5500rpm
